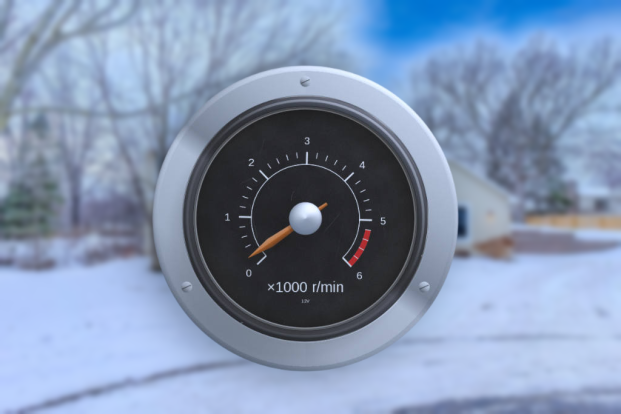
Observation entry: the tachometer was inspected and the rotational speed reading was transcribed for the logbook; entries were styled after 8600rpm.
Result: 200rpm
